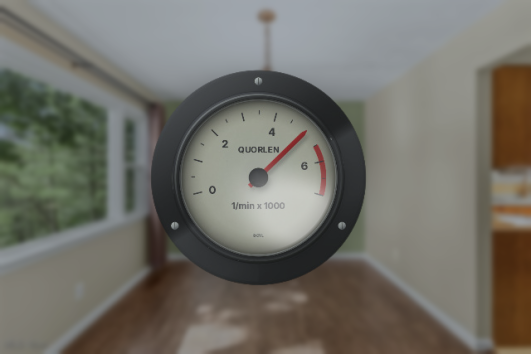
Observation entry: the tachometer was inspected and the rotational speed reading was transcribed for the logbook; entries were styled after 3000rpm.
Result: 5000rpm
